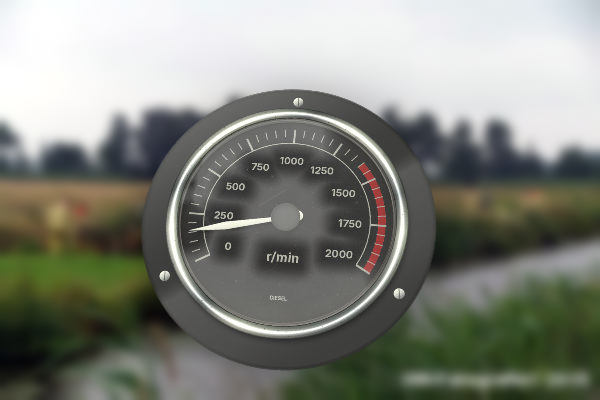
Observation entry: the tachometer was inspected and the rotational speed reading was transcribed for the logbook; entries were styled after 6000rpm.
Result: 150rpm
